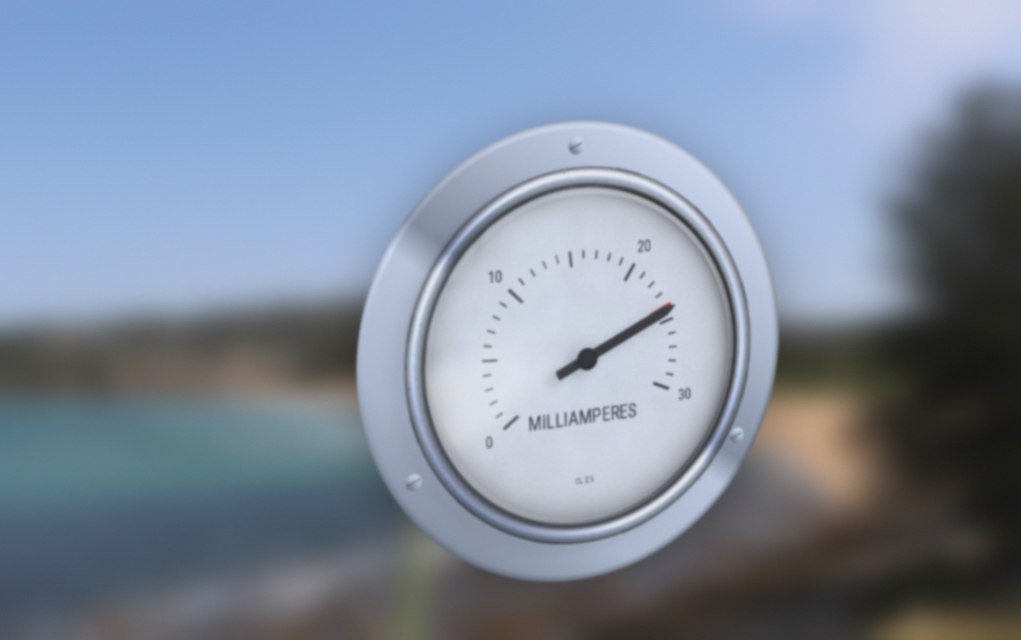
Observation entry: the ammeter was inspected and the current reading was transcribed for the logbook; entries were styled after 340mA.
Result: 24mA
